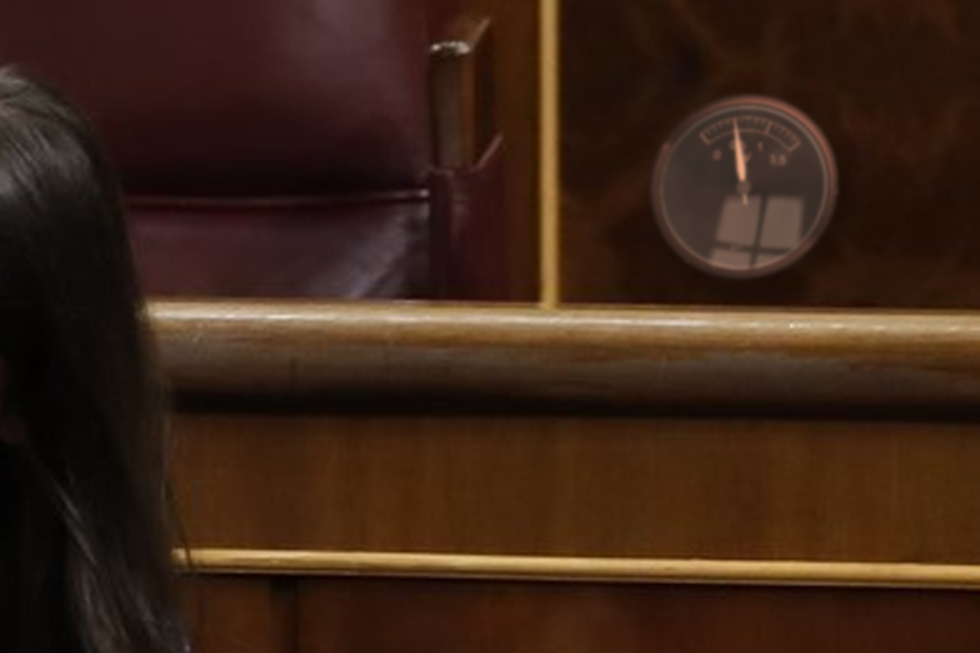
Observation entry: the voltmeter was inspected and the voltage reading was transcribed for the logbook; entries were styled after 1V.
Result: 0.5V
